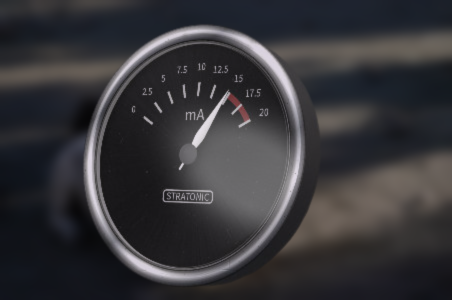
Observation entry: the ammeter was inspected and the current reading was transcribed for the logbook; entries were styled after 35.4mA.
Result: 15mA
